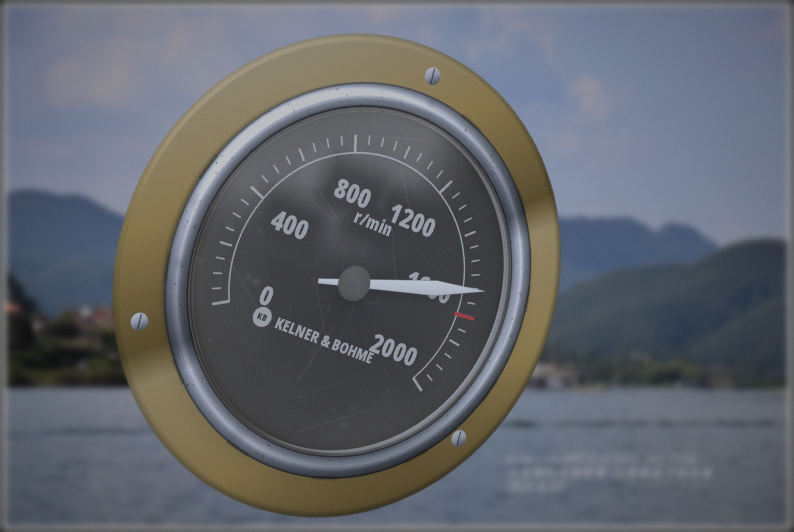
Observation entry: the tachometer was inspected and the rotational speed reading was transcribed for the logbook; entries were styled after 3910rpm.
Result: 1600rpm
